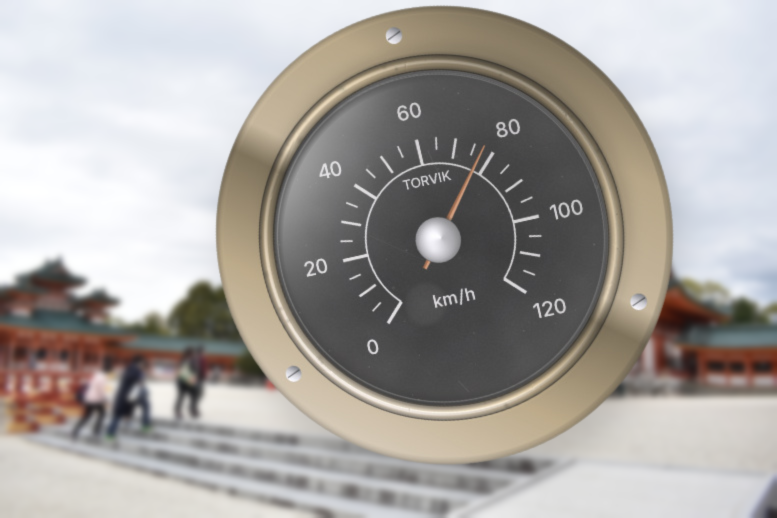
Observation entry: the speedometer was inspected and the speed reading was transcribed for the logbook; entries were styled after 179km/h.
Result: 77.5km/h
